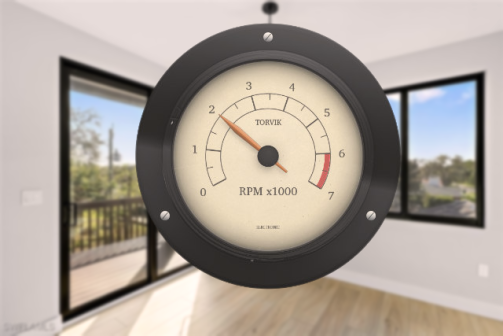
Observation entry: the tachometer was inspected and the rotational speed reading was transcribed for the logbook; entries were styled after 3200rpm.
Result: 2000rpm
